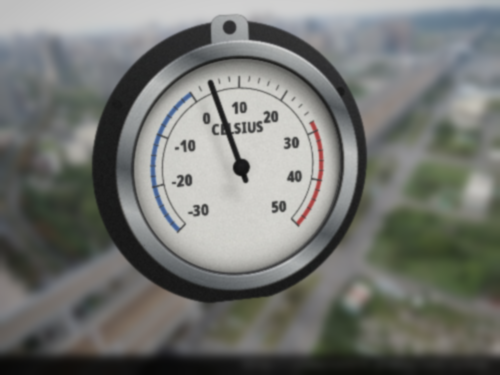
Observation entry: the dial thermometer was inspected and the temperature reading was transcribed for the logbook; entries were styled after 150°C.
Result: 4°C
